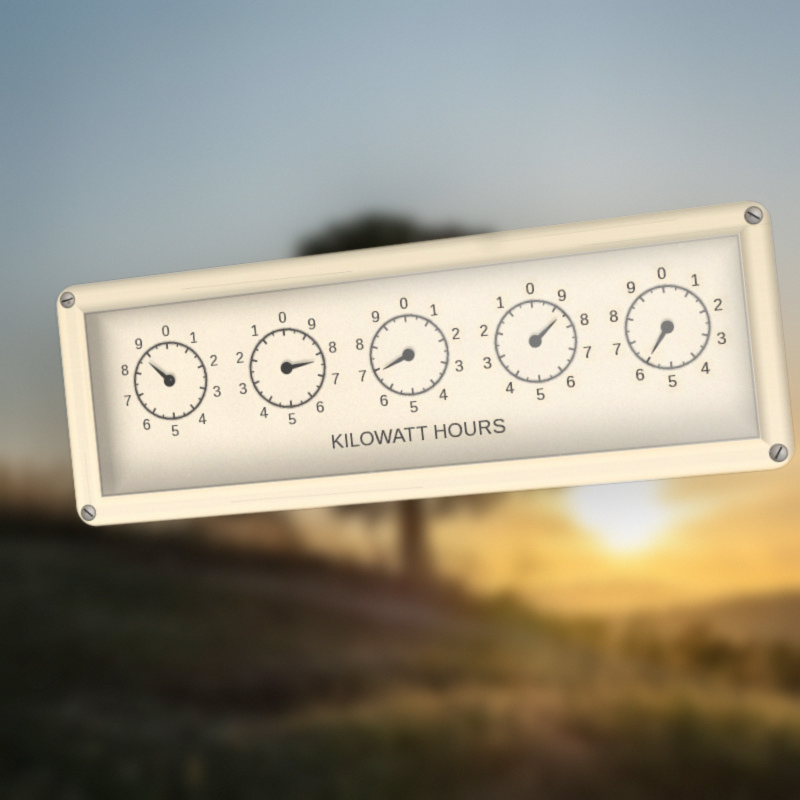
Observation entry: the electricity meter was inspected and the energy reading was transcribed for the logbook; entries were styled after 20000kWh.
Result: 87686kWh
